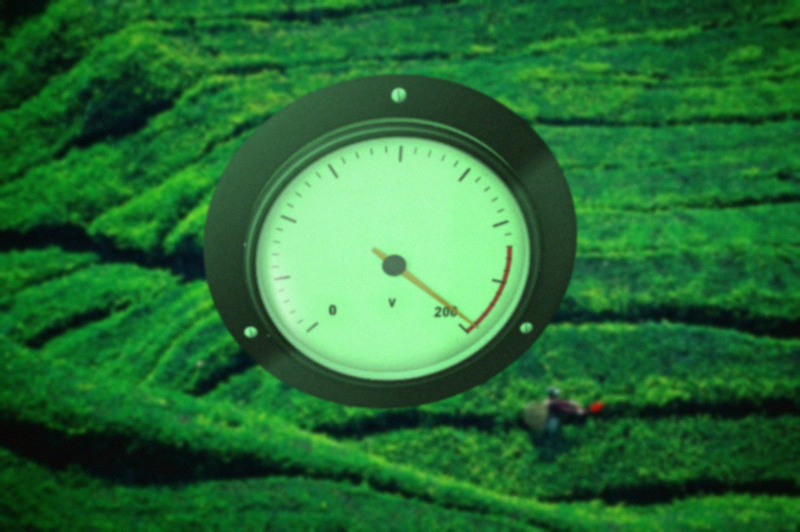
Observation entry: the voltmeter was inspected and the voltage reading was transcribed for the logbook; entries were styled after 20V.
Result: 195V
